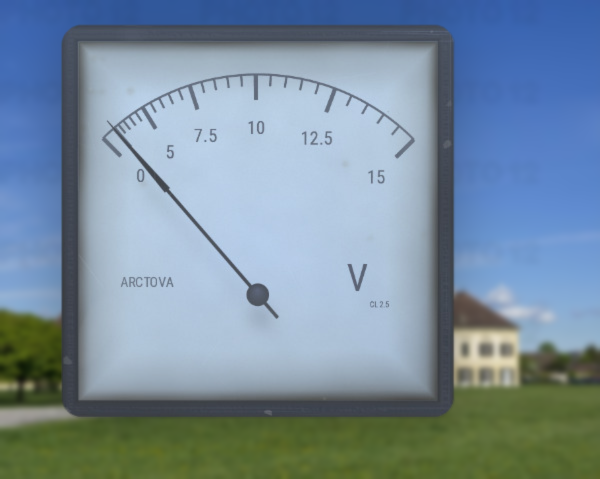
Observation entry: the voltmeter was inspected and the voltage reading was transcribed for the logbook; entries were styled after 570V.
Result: 2.5V
